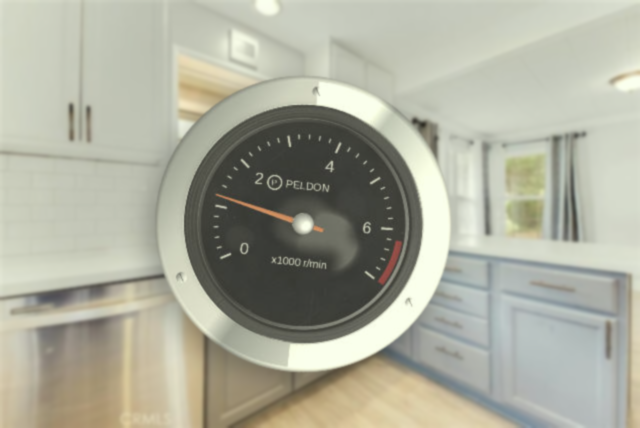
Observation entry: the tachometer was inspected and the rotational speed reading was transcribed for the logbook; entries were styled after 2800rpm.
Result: 1200rpm
